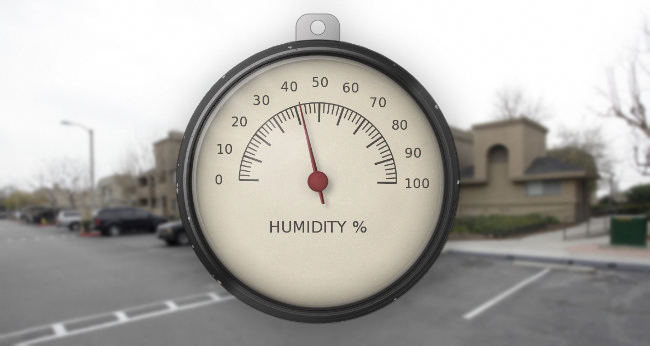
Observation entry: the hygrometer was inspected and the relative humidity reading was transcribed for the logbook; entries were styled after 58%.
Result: 42%
